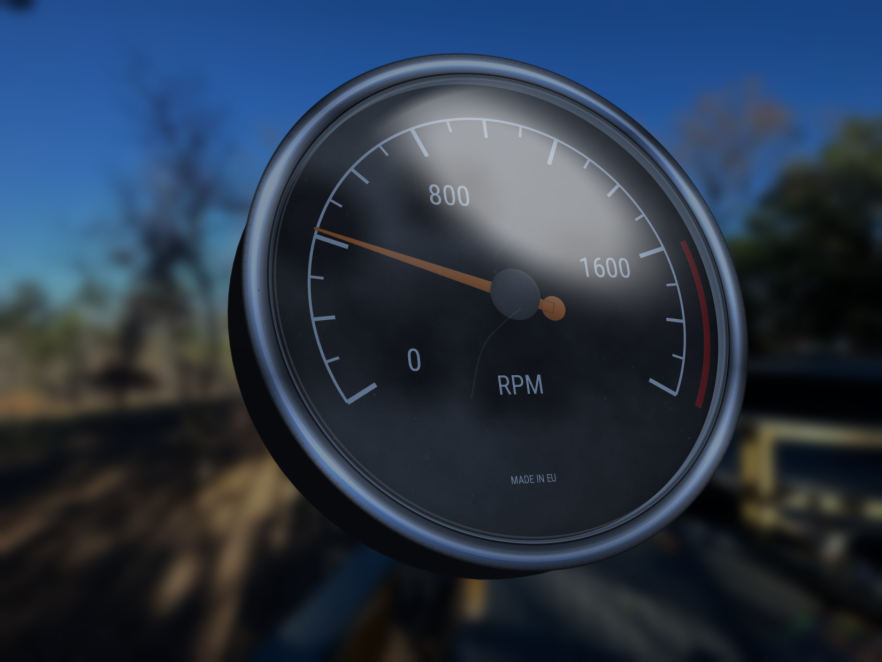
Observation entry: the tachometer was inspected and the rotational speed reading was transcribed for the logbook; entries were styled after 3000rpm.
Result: 400rpm
